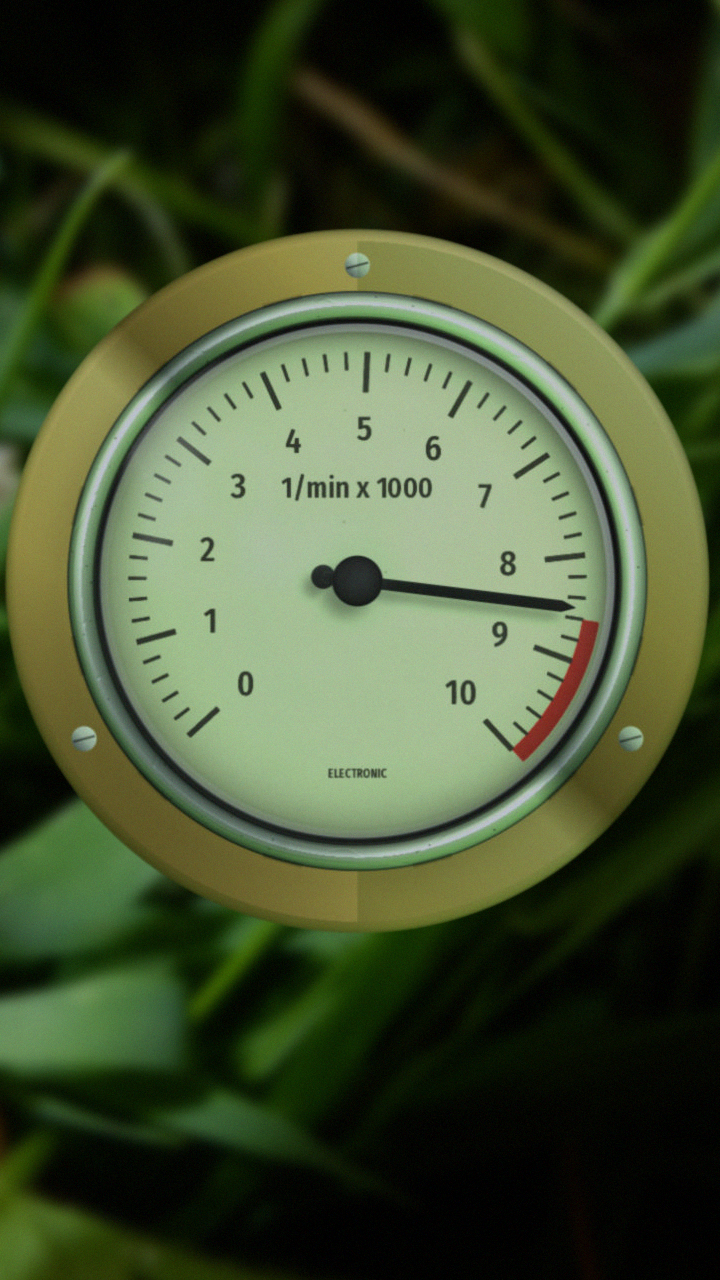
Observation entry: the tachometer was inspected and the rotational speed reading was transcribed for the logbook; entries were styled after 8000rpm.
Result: 8500rpm
